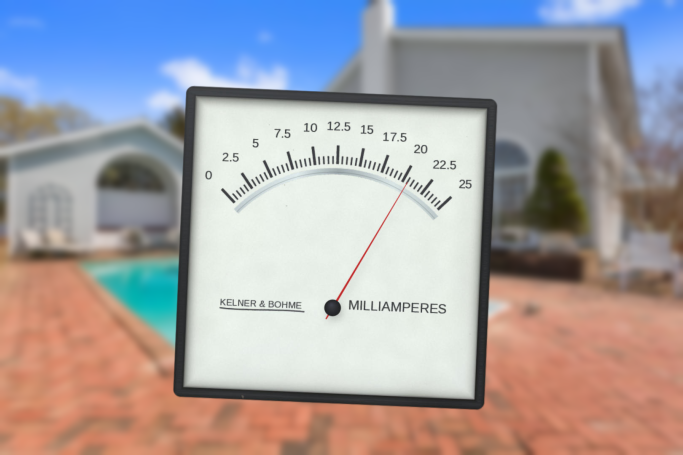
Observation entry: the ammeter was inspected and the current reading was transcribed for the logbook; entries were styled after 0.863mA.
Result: 20.5mA
